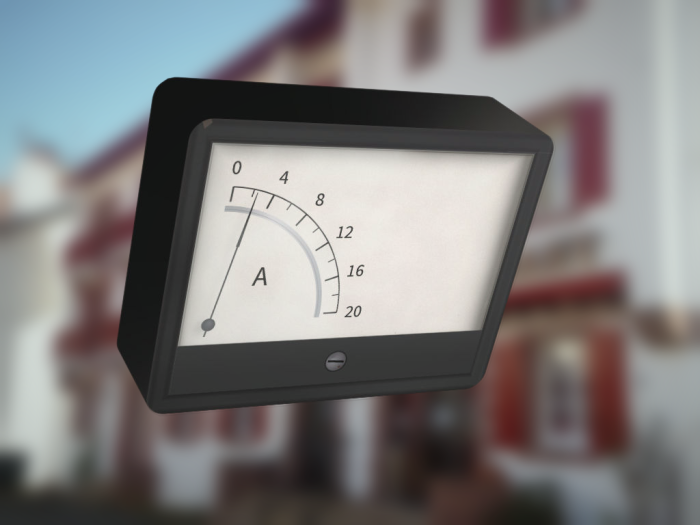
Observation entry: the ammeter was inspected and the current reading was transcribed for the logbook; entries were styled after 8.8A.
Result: 2A
